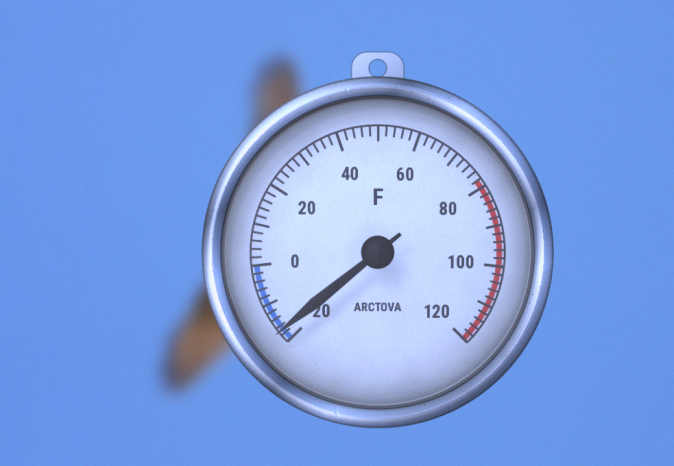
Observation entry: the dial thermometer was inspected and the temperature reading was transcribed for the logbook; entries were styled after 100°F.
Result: -17°F
